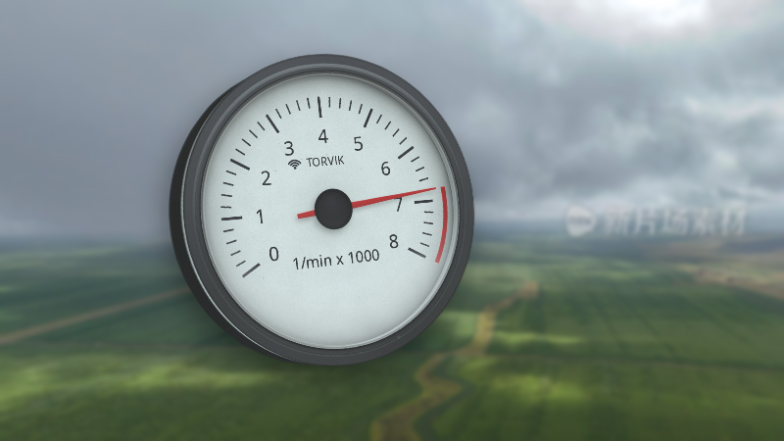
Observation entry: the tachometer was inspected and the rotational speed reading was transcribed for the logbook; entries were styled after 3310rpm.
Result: 6800rpm
